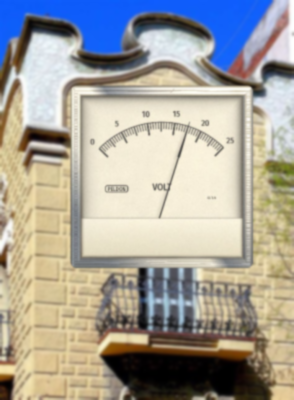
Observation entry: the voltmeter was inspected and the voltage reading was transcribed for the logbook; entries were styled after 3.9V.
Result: 17.5V
